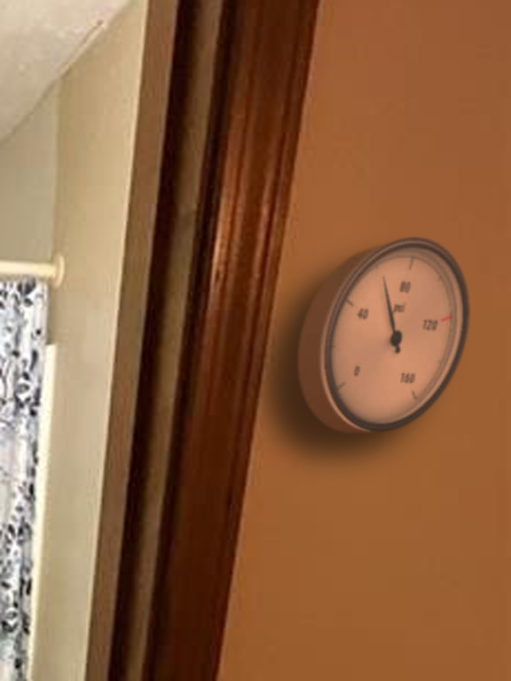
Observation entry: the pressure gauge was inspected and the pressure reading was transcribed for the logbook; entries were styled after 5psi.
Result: 60psi
